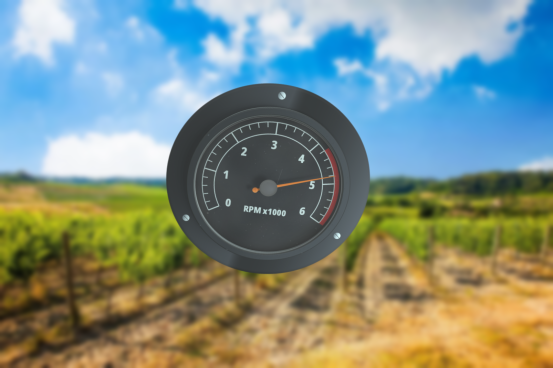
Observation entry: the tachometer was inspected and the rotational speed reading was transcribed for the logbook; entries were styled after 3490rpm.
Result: 4800rpm
